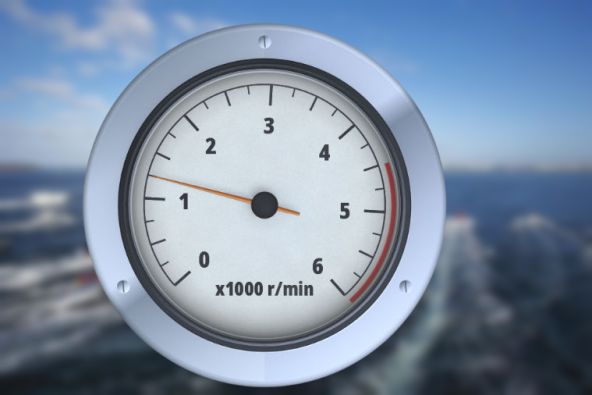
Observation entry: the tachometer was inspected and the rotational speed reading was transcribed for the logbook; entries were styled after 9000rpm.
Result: 1250rpm
